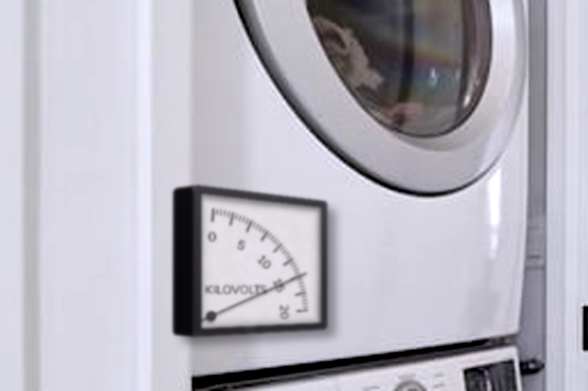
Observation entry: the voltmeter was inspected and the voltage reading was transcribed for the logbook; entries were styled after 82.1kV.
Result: 15kV
